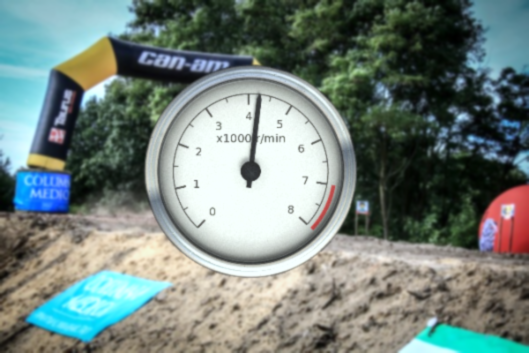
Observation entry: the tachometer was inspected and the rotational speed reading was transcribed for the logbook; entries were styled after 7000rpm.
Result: 4250rpm
